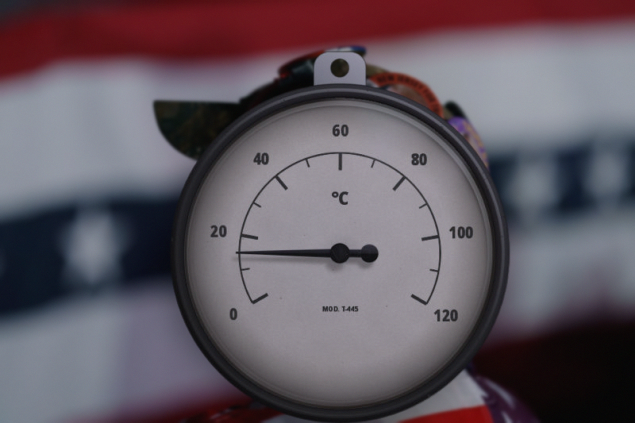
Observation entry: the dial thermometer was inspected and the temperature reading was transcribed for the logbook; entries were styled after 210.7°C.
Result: 15°C
